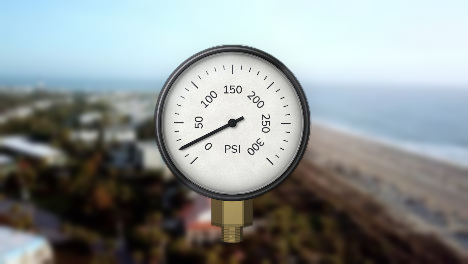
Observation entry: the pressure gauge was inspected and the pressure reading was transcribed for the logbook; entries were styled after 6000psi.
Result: 20psi
